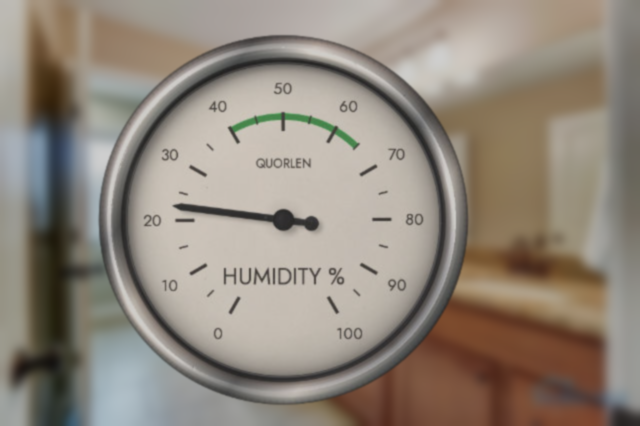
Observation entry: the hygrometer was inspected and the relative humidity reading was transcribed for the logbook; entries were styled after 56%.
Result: 22.5%
